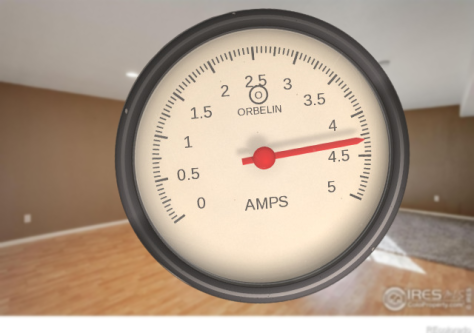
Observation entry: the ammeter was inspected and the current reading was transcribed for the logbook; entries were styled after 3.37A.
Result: 4.3A
